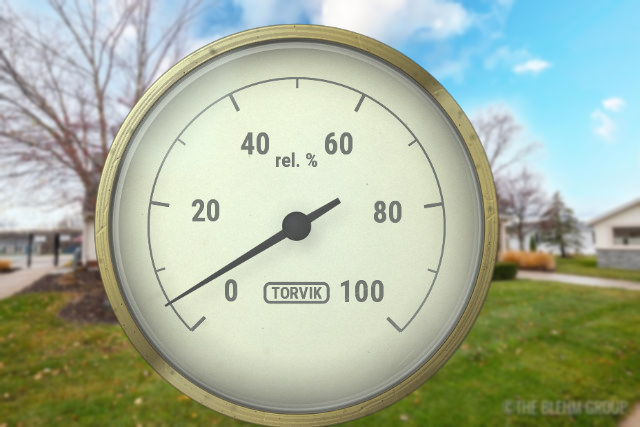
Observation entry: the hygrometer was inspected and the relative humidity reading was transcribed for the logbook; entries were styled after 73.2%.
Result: 5%
